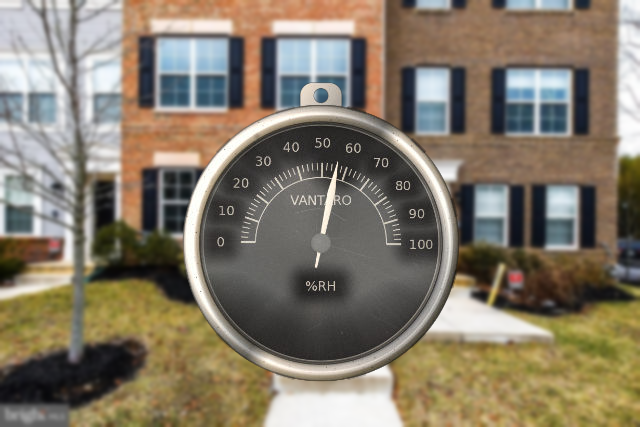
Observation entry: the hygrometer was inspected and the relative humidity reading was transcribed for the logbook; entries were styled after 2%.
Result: 56%
